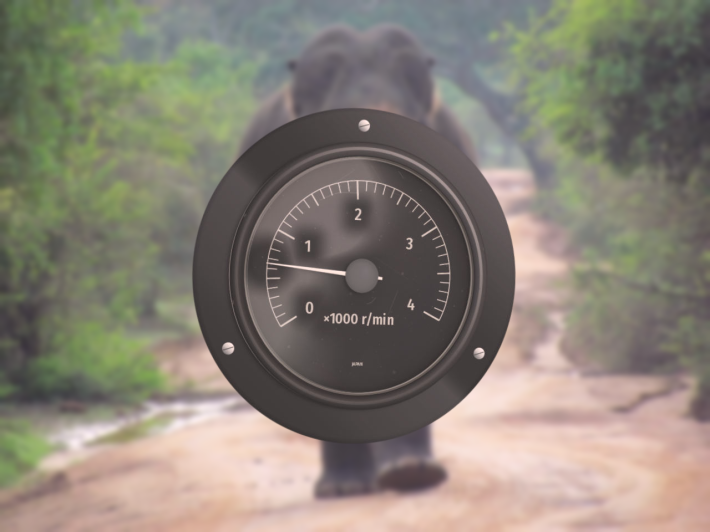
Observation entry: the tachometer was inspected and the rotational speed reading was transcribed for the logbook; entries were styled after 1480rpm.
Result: 650rpm
